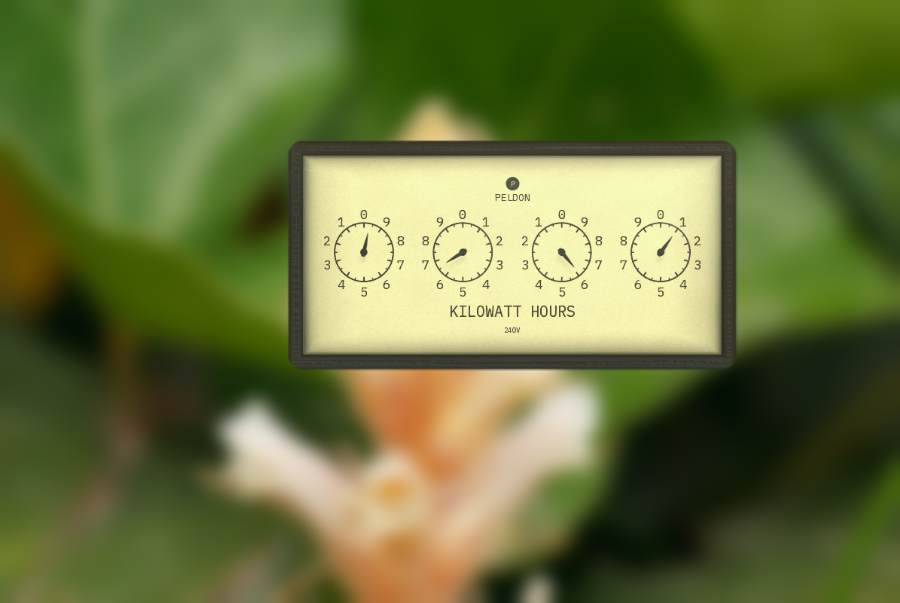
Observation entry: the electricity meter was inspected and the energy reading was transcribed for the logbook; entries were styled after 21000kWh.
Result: 9661kWh
